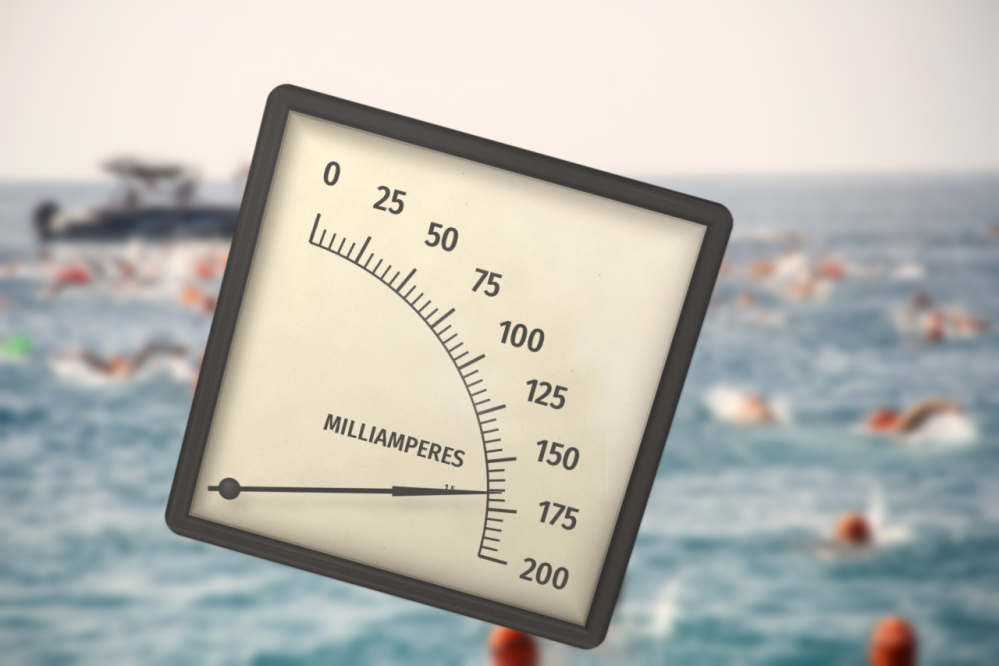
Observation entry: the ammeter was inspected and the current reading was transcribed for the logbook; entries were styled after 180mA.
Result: 165mA
